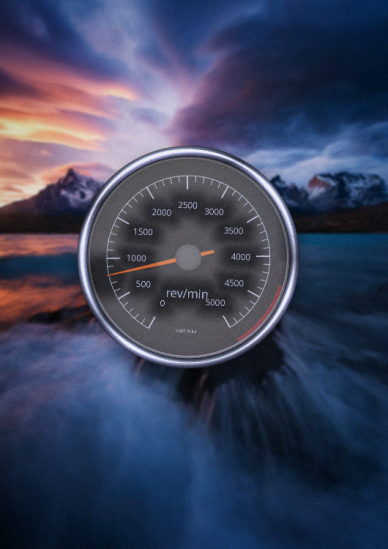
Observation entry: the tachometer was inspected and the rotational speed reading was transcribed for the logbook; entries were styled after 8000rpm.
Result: 800rpm
